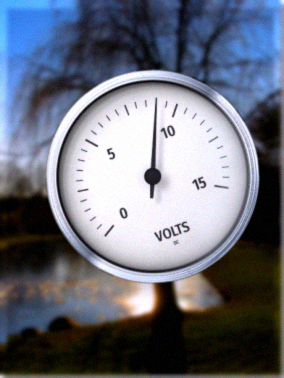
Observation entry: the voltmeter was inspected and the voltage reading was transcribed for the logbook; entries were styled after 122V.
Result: 9V
